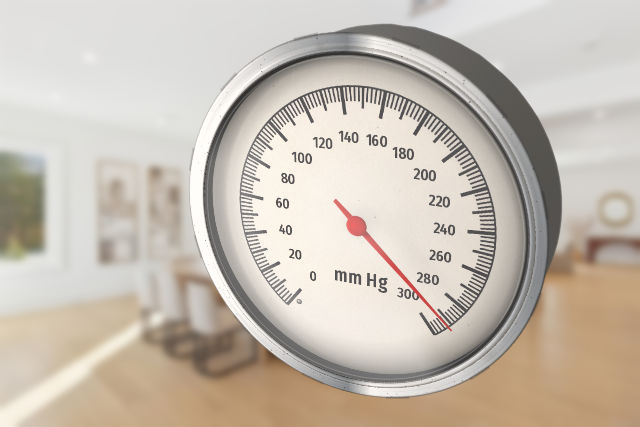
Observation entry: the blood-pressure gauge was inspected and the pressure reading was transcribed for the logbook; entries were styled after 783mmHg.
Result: 290mmHg
